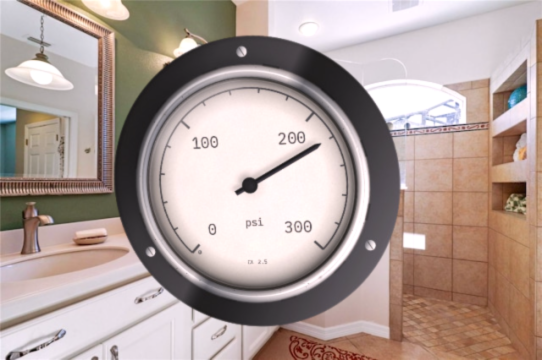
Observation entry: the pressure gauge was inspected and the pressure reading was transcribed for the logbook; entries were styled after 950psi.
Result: 220psi
